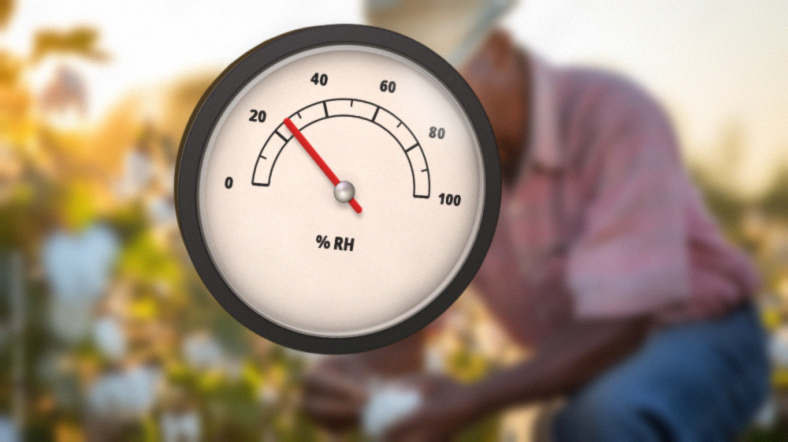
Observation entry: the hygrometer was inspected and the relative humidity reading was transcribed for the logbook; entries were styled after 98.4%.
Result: 25%
